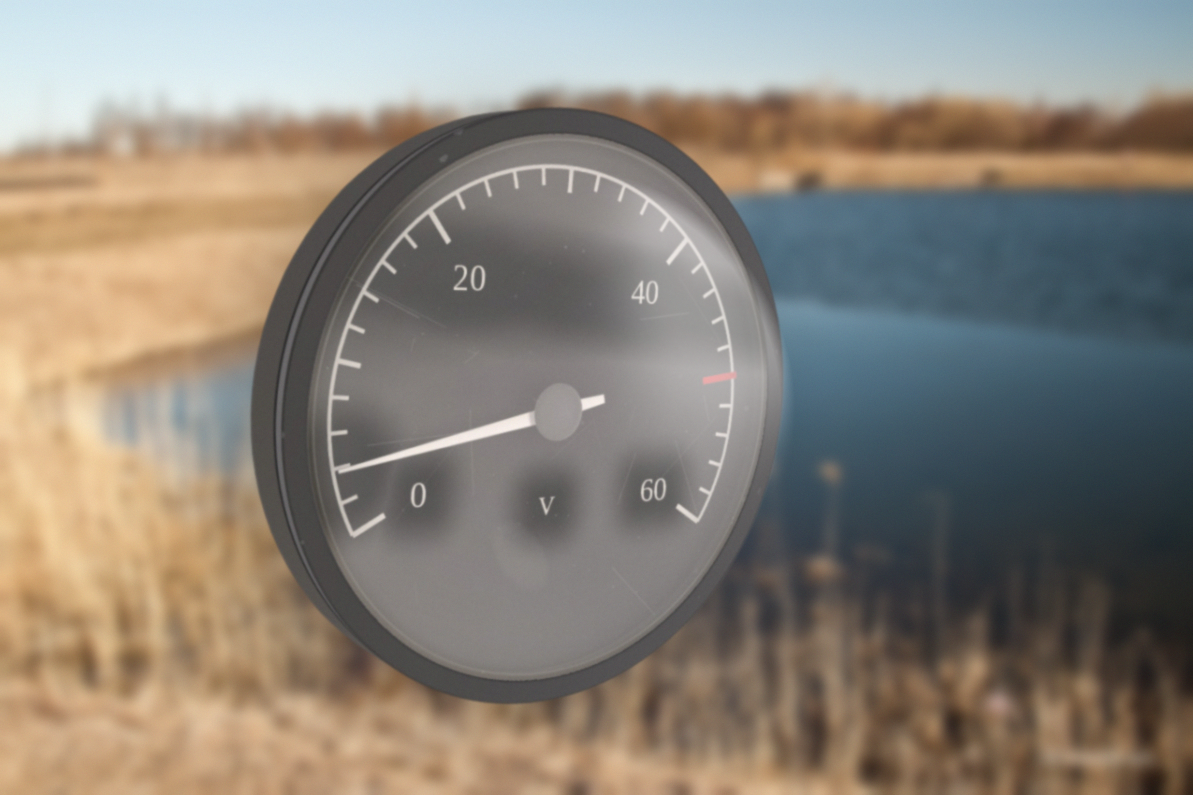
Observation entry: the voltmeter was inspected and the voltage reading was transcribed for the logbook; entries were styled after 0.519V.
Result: 4V
